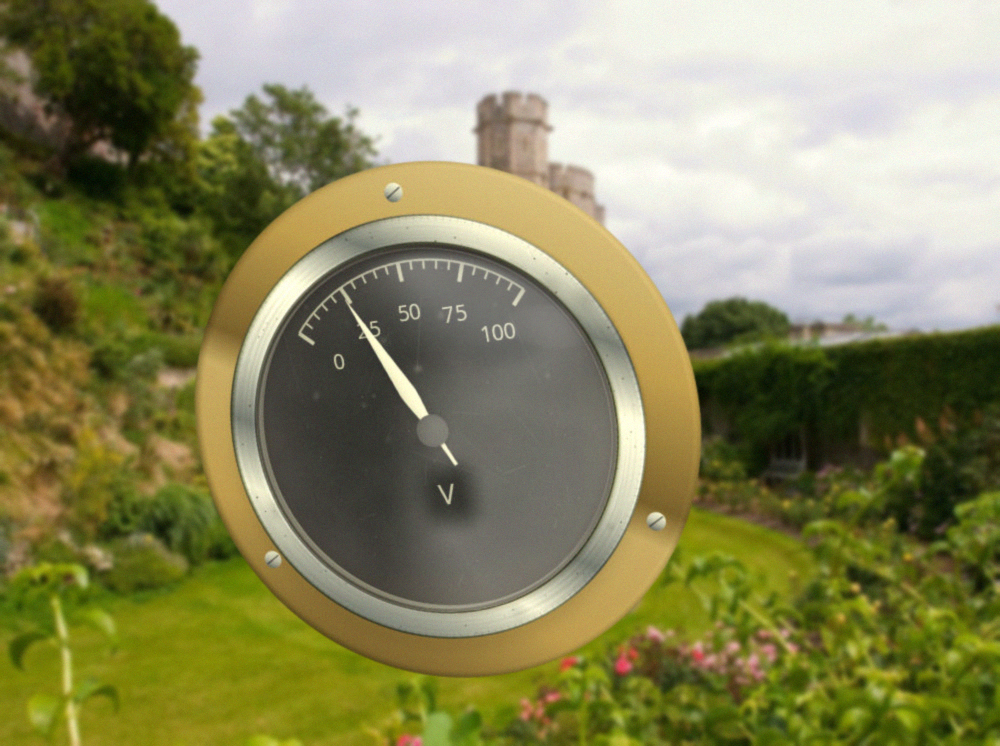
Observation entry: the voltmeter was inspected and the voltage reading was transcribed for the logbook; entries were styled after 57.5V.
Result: 25V
